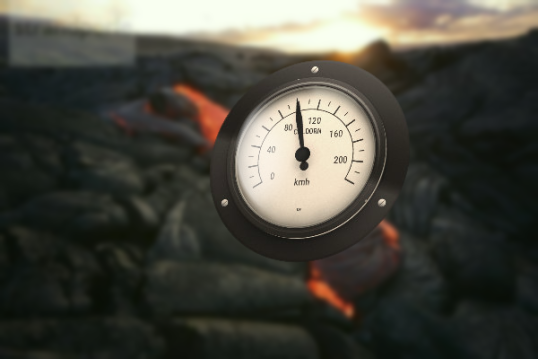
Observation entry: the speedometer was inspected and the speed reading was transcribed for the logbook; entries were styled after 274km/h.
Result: 100km/h
